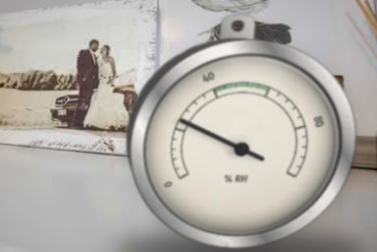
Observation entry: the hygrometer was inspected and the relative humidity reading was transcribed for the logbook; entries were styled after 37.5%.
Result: 24%
